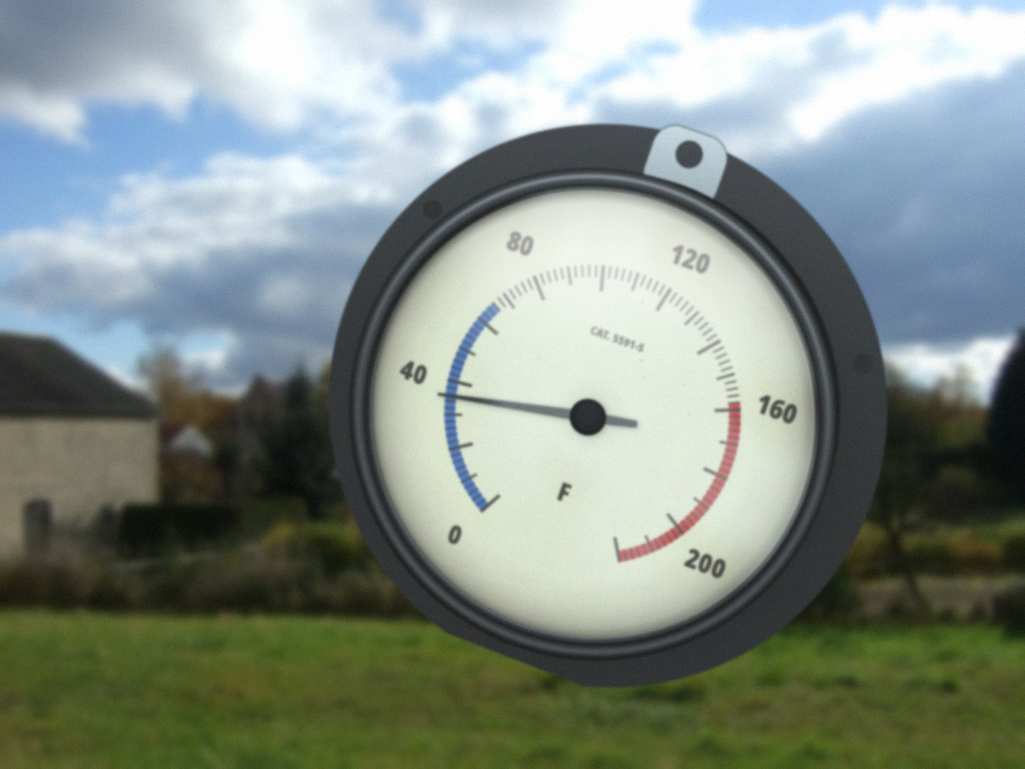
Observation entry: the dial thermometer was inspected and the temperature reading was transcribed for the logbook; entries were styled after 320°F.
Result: 36°F
